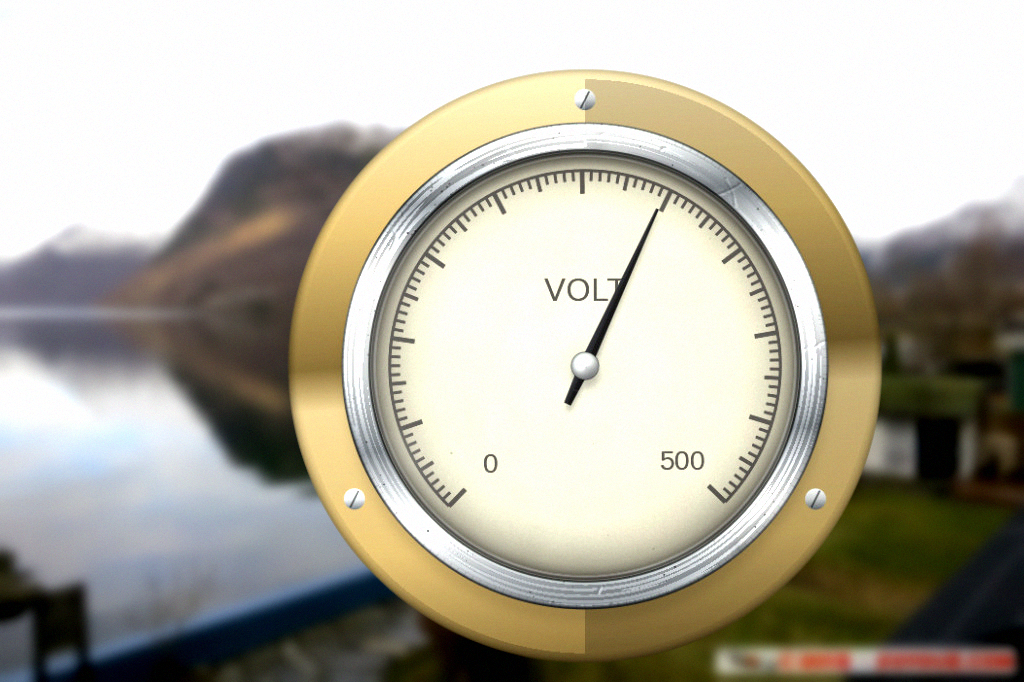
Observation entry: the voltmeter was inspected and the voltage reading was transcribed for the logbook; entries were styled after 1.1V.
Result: 297.5V
